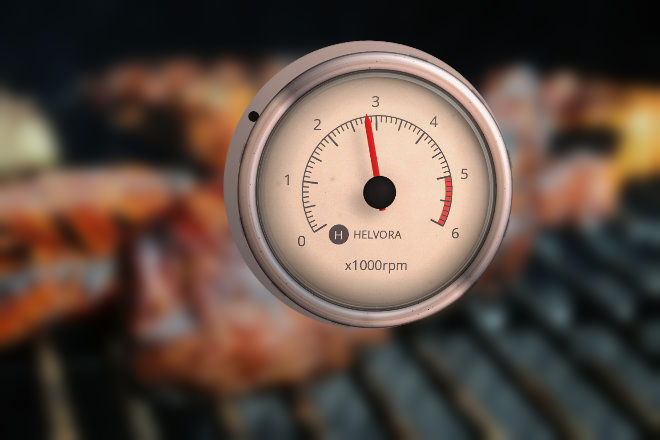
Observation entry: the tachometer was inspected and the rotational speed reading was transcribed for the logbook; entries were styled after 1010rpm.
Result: 2800rpm
